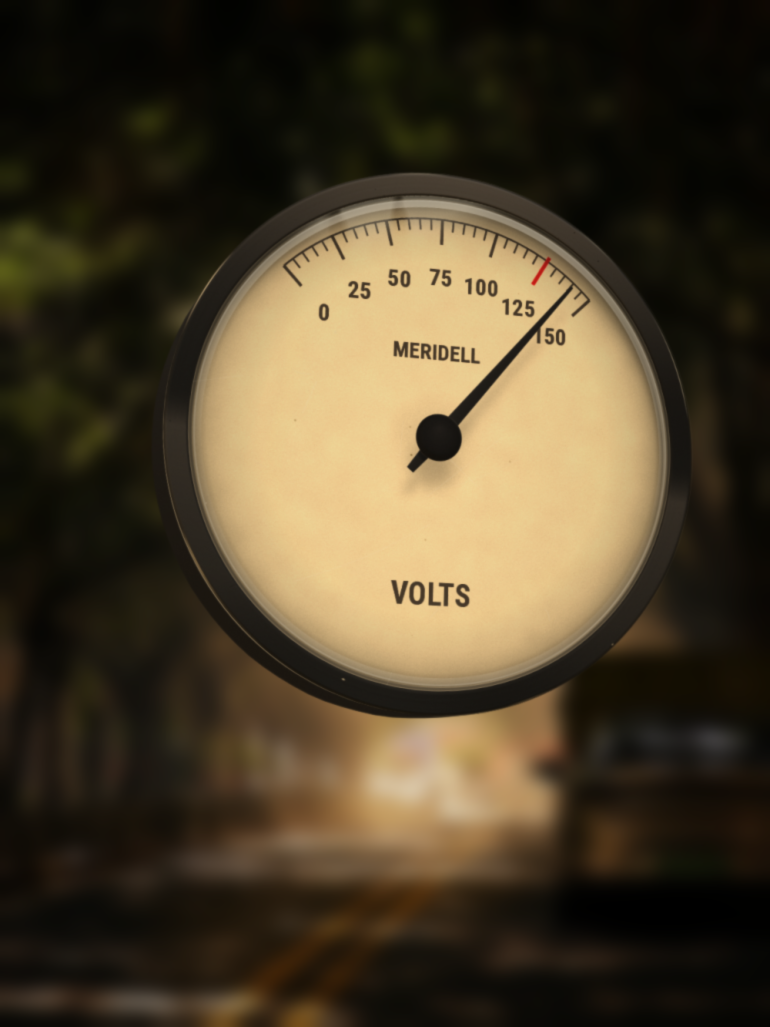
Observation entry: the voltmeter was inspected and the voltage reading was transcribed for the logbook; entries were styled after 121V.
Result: 140V
